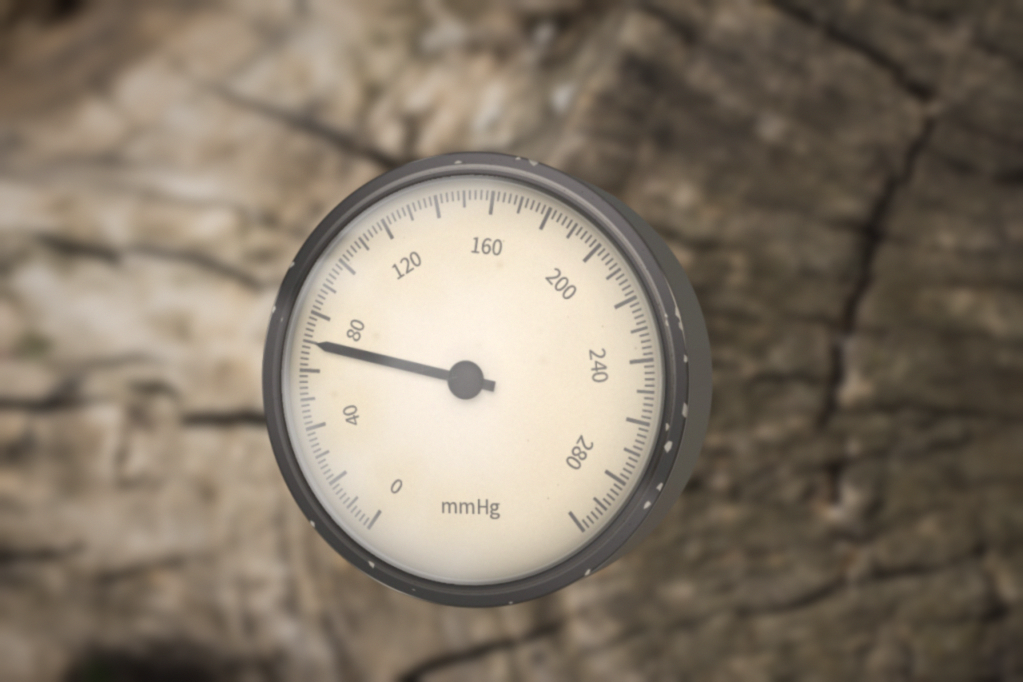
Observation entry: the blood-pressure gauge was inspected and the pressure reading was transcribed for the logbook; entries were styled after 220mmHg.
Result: 70mmHg
